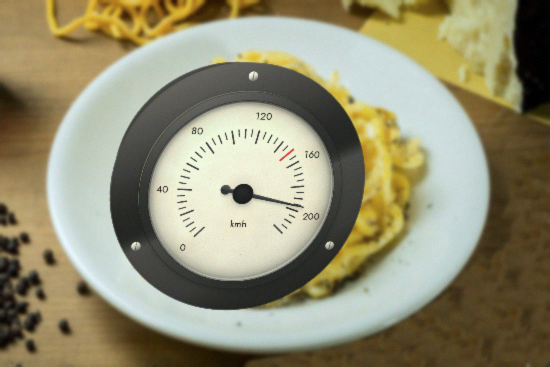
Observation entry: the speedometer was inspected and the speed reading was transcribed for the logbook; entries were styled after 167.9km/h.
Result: 195km/h
